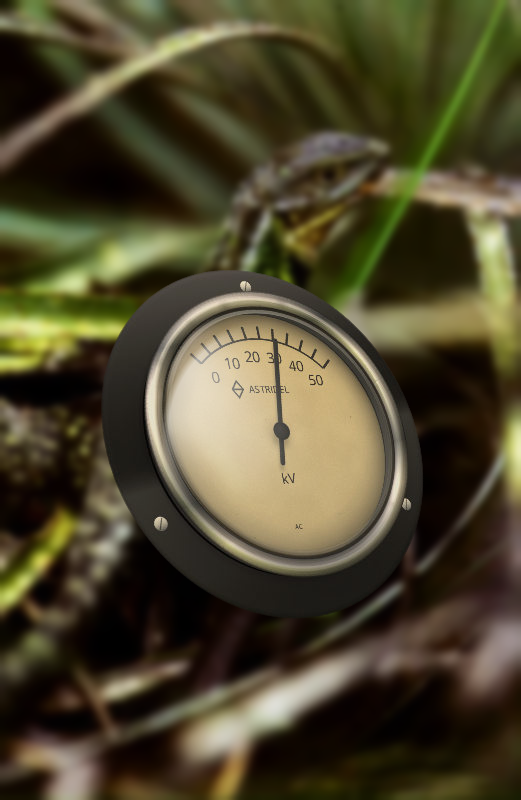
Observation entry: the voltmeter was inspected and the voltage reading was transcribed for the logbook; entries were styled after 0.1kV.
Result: 30kV
